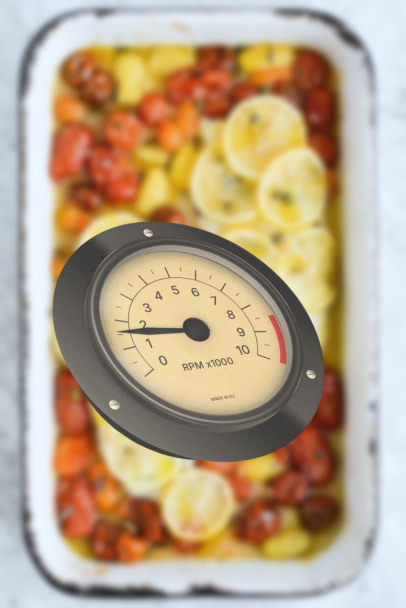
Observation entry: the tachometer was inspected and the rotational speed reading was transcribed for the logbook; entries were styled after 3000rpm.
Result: 1500rpm
